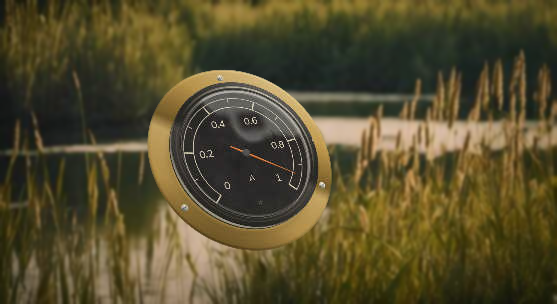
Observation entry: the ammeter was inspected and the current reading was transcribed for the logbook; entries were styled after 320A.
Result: 0.95A
